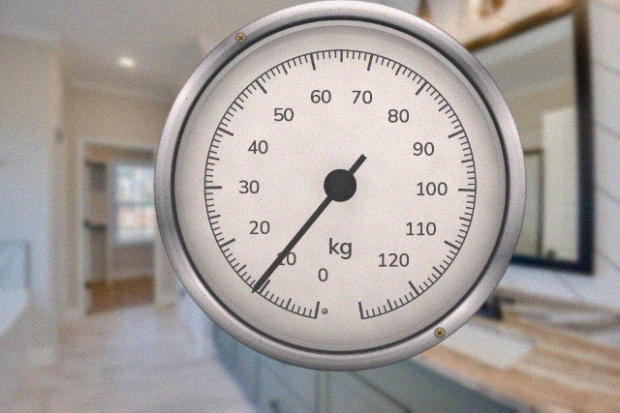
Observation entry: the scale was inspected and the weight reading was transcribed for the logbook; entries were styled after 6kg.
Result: 11kg
